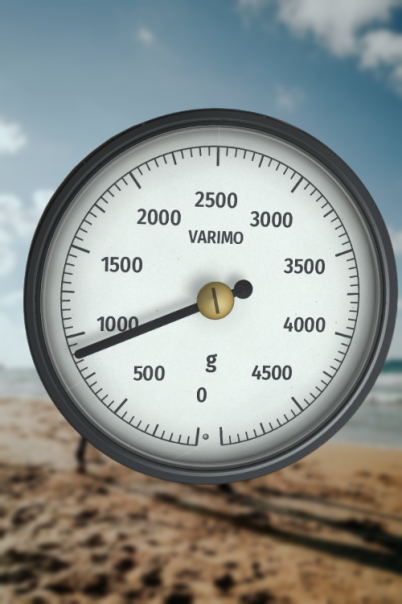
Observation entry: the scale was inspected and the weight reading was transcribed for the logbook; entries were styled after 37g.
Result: 900g
